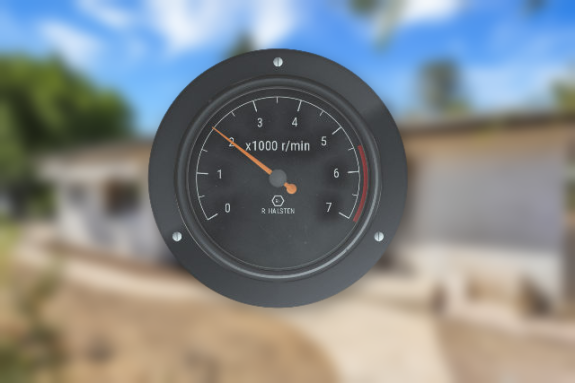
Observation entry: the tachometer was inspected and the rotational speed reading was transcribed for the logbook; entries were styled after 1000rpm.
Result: 2000rpm
